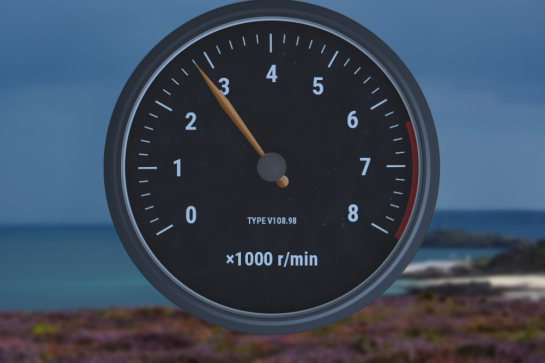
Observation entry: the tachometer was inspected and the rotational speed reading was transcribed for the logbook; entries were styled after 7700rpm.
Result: 2800rpm
